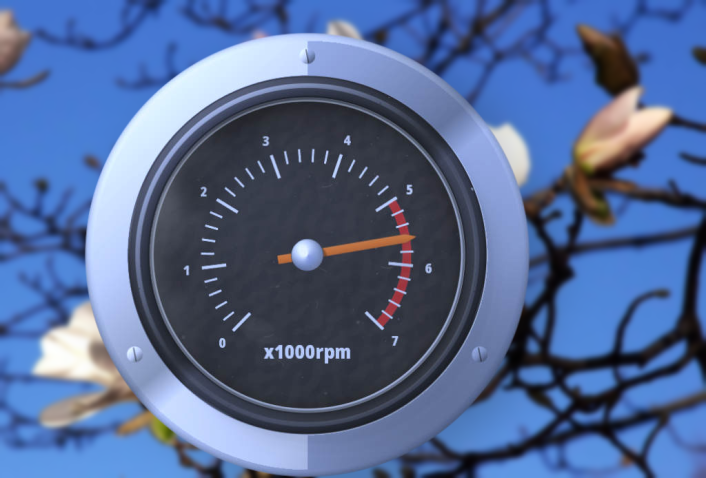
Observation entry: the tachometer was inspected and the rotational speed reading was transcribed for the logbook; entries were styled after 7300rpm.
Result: 5600rpm
